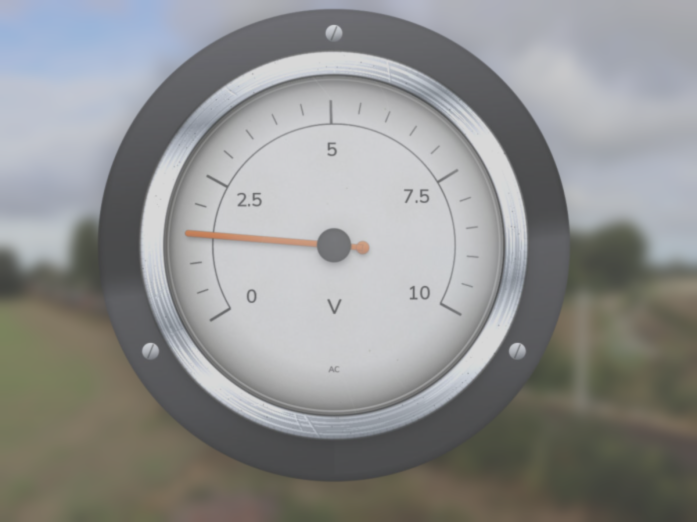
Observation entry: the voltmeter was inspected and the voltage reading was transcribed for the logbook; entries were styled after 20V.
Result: 1.5V
